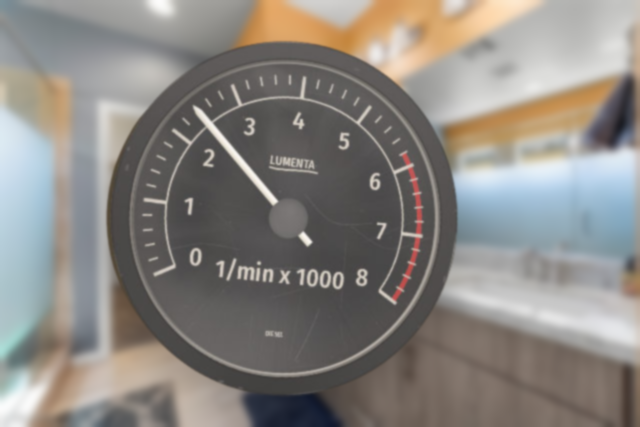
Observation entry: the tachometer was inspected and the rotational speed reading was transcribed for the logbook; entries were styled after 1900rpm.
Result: 2400rpm
